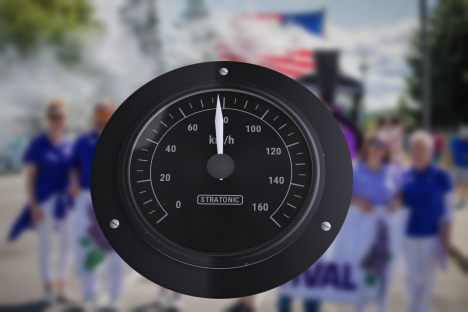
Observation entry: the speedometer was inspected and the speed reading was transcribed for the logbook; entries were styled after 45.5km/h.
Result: 77.5km/h
